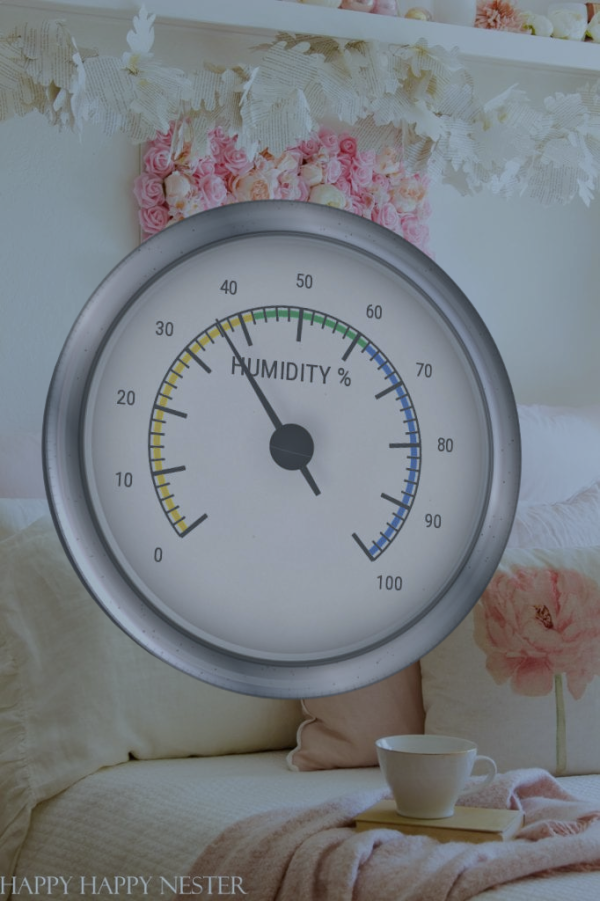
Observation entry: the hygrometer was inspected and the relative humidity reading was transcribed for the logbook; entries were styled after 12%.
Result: 36%
